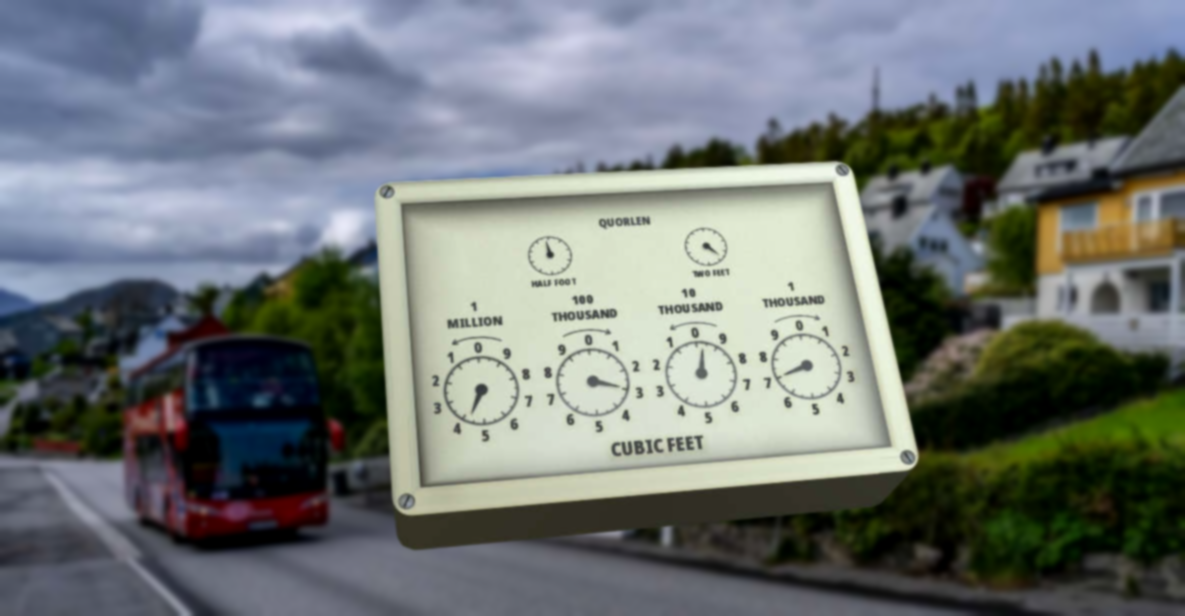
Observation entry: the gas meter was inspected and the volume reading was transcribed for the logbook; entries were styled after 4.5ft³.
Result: 429700ft³
